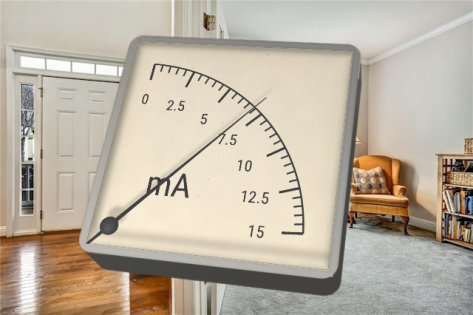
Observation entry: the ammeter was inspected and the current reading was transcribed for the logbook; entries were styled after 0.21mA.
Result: 7mA
